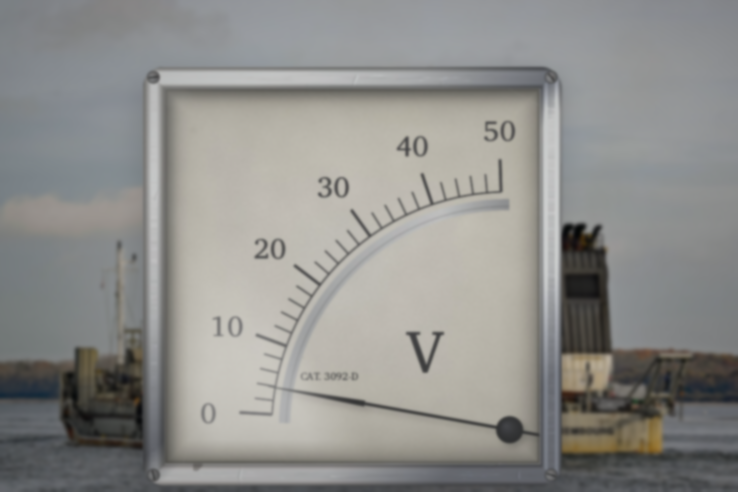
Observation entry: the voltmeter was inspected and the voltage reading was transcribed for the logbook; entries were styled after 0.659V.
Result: 4V
